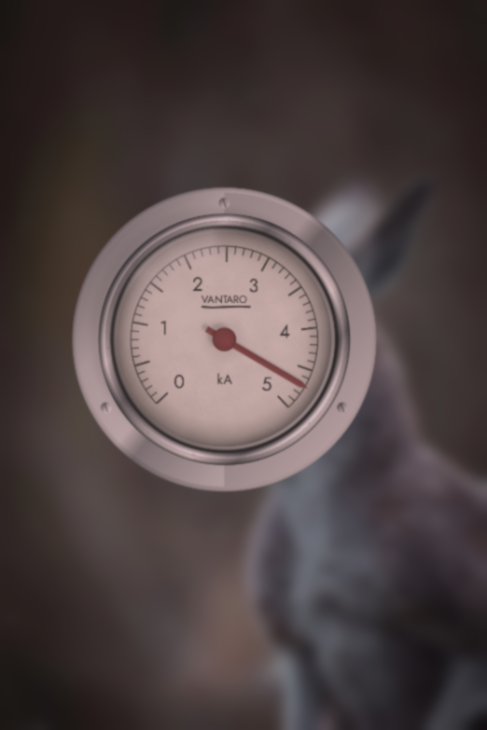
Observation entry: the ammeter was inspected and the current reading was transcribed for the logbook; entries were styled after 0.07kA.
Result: 4.7kA
